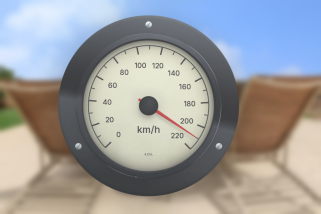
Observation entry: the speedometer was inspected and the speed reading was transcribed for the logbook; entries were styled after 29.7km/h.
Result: 210km/h
